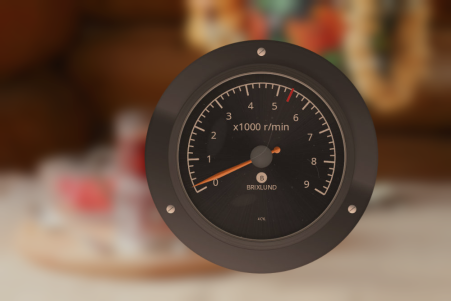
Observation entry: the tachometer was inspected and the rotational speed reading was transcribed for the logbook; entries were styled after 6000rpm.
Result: 200rpm
